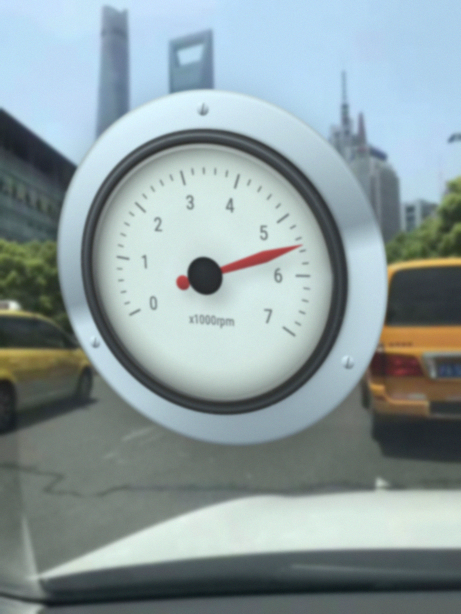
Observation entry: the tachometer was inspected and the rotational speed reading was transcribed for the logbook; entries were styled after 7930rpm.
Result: 5500rpm
